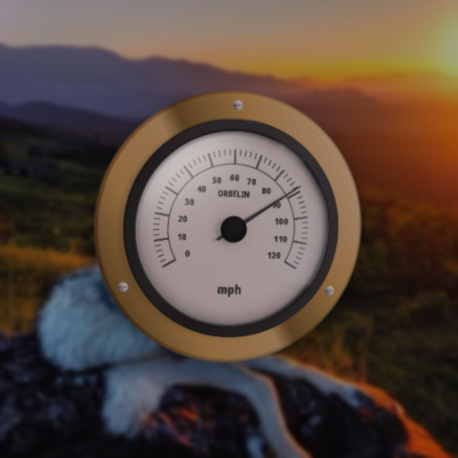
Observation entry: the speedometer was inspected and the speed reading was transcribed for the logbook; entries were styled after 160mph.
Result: 88mph
